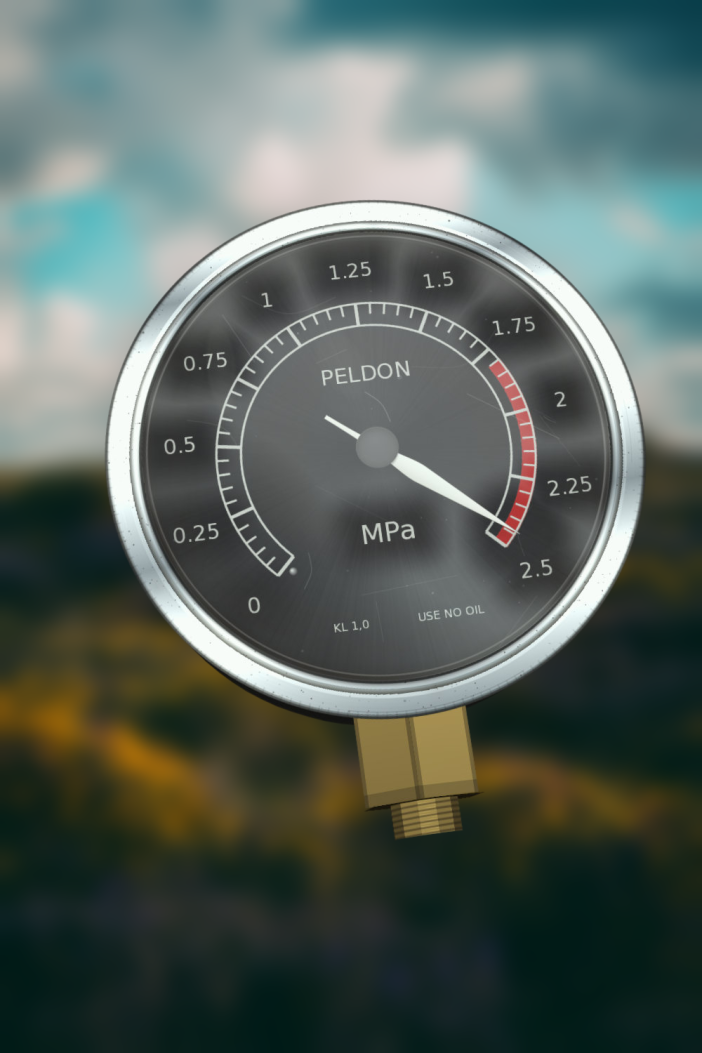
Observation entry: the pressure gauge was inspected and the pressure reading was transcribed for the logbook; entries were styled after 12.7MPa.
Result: 2.45MPa
